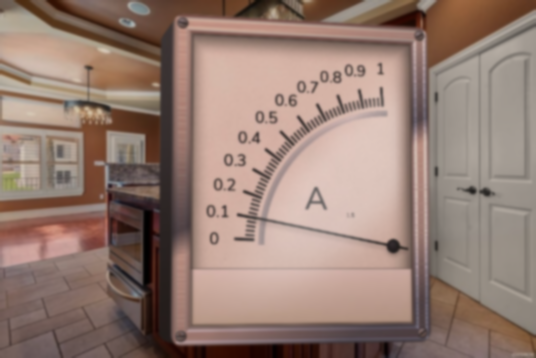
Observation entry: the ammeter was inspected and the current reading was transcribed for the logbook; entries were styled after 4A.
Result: 0.1A
